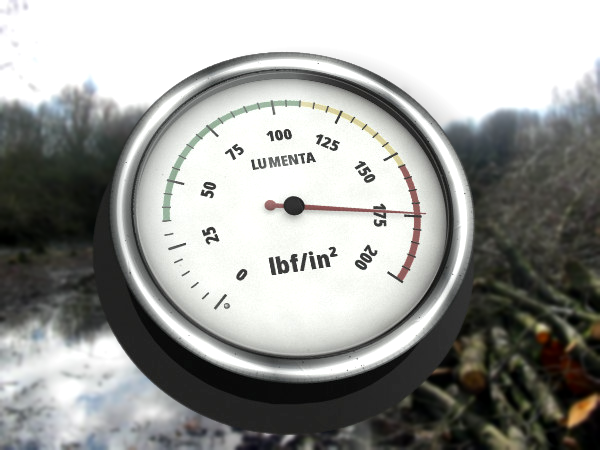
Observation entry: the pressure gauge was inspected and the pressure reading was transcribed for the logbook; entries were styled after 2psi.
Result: 175psi
